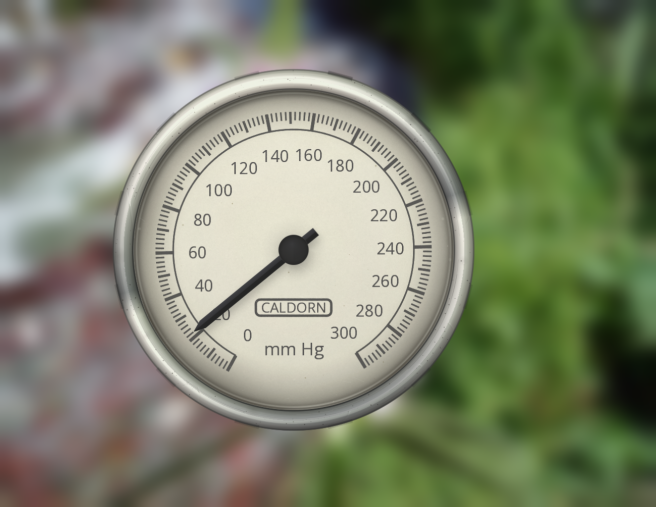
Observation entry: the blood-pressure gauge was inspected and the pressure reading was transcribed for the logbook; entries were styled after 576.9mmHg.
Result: 22mmHg
